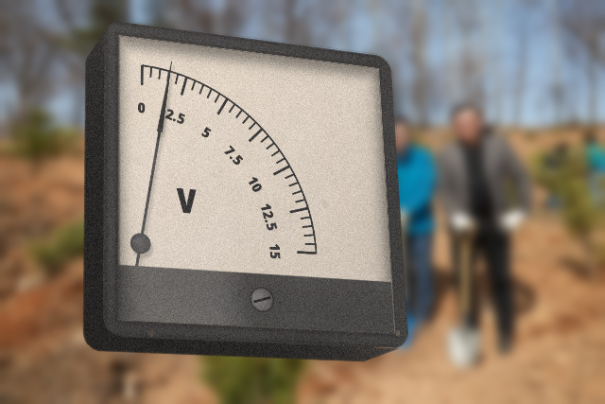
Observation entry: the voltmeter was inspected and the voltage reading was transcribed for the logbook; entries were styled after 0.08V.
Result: 1.5V
